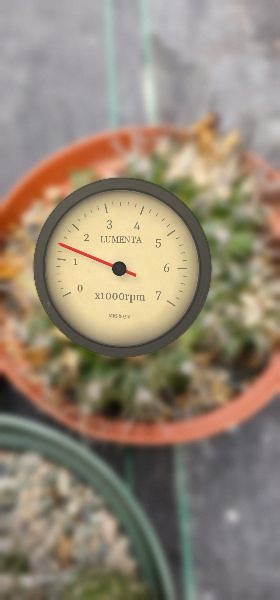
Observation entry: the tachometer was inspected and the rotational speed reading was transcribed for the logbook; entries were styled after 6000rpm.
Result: 1400rpm
